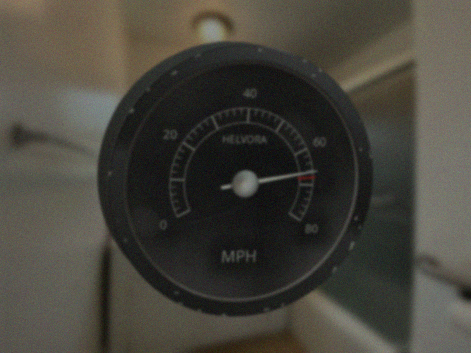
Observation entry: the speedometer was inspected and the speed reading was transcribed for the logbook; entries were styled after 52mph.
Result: 66mph
